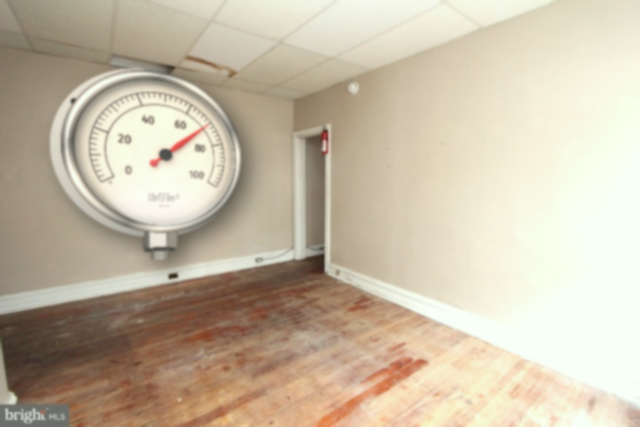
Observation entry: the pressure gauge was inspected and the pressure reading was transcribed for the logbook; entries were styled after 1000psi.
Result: 70psi
